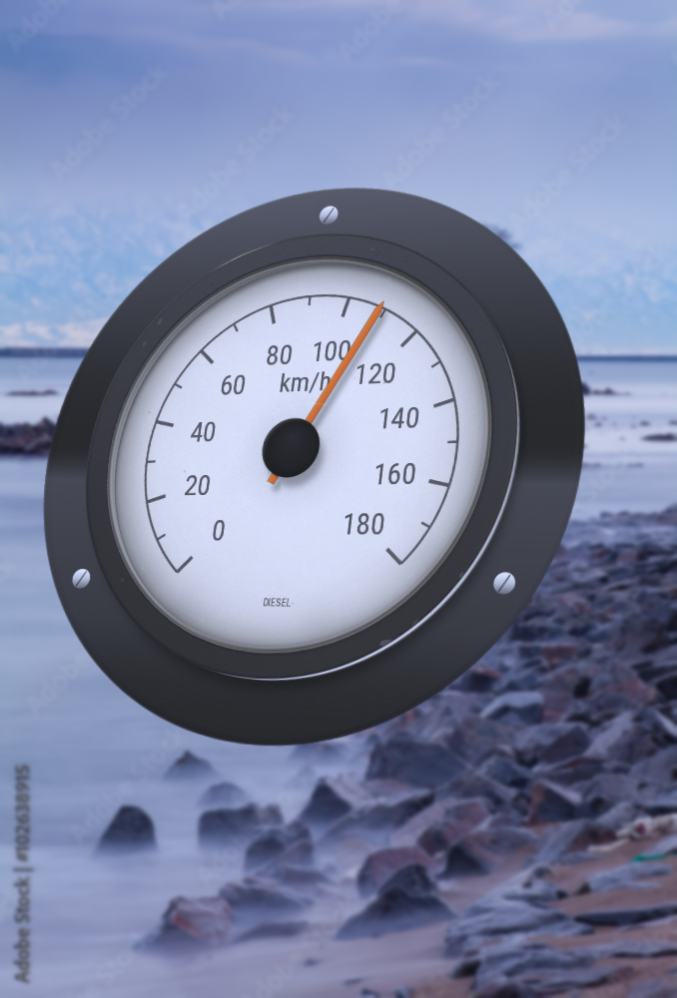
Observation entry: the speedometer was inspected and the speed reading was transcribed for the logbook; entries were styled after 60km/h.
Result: 110km/h
